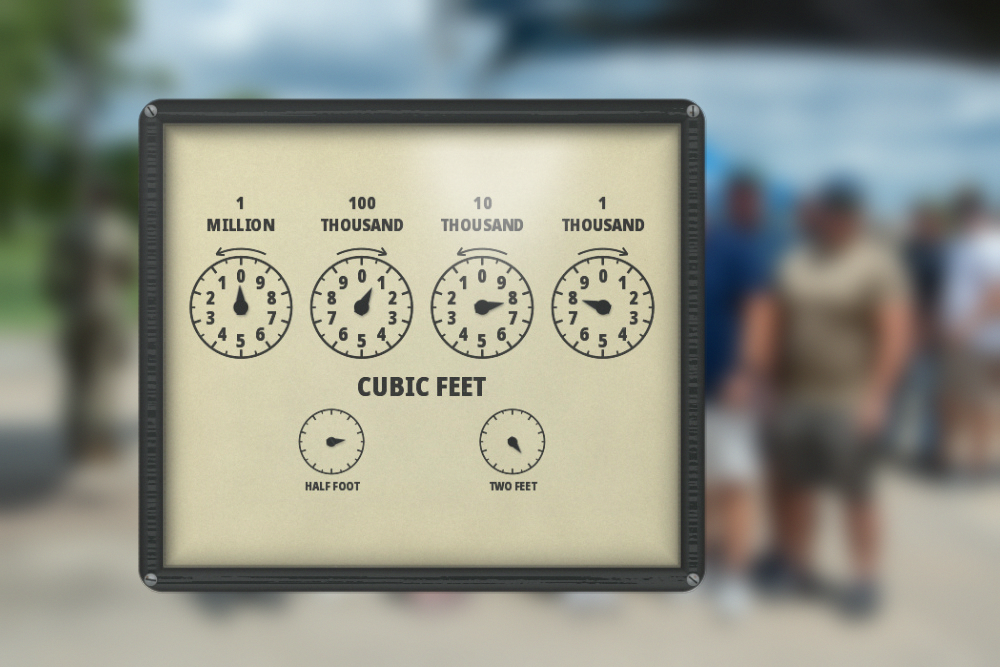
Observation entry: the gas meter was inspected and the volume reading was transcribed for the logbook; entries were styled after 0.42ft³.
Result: 7800ft³
